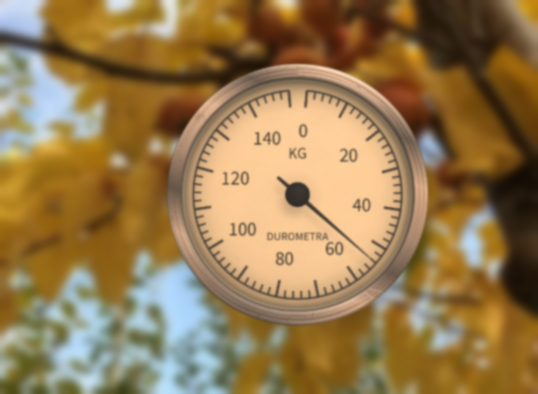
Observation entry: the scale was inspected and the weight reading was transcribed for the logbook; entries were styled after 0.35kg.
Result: 54kg
